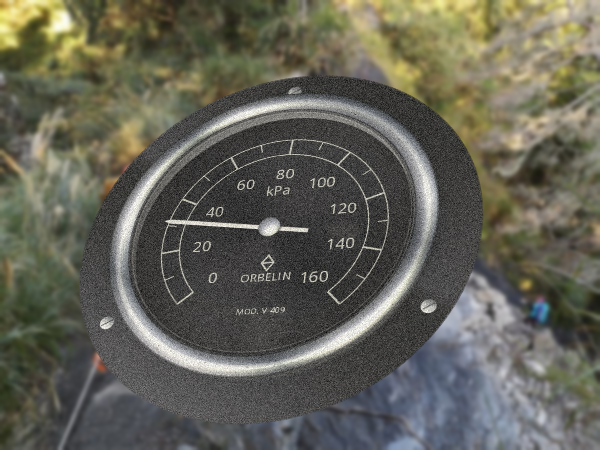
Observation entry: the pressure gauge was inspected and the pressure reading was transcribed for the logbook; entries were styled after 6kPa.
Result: 30kPa
